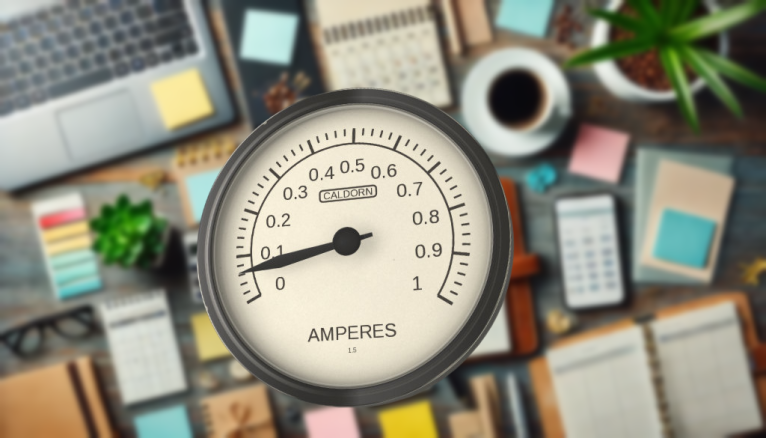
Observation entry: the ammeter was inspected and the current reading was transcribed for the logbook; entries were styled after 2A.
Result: 0.06A
